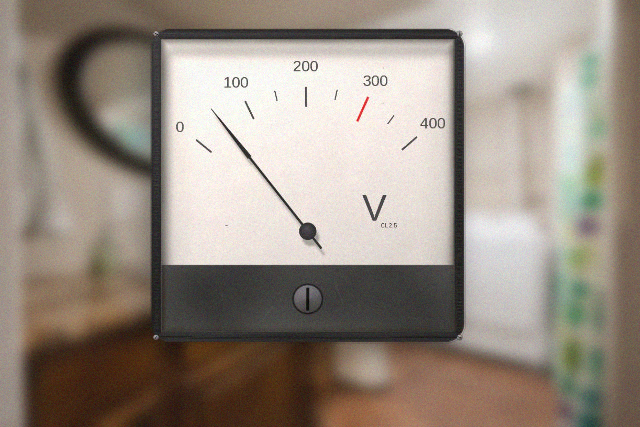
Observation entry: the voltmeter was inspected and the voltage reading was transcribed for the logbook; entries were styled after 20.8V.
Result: 50V
